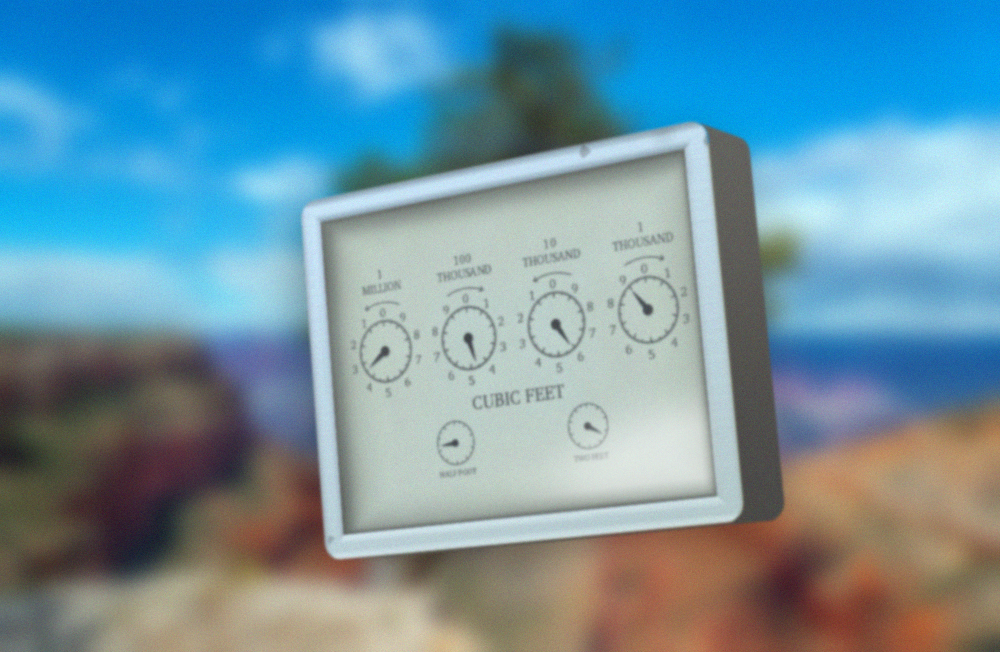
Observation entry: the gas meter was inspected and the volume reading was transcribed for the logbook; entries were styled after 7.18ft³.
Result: 345900ft³
